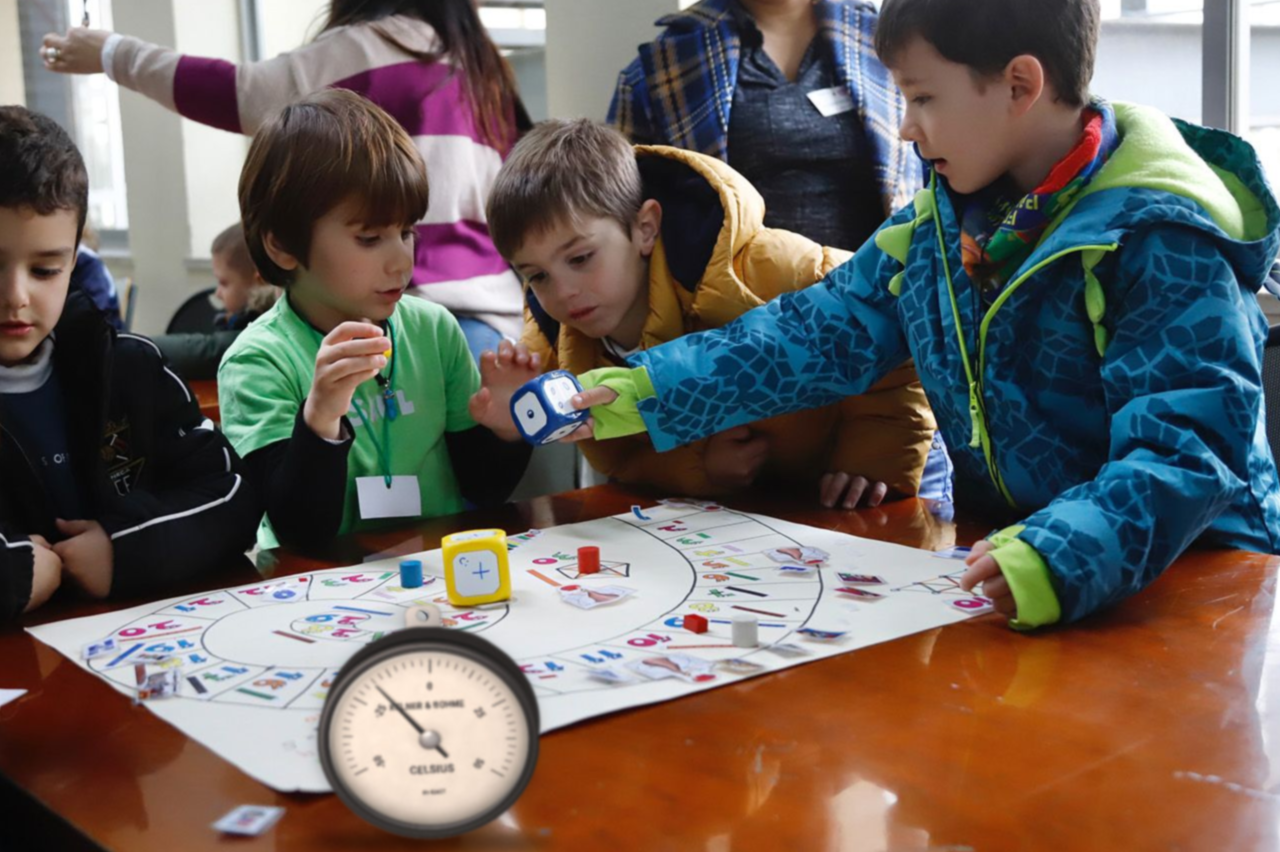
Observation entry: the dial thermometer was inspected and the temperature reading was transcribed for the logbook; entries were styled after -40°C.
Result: -17.5°C
